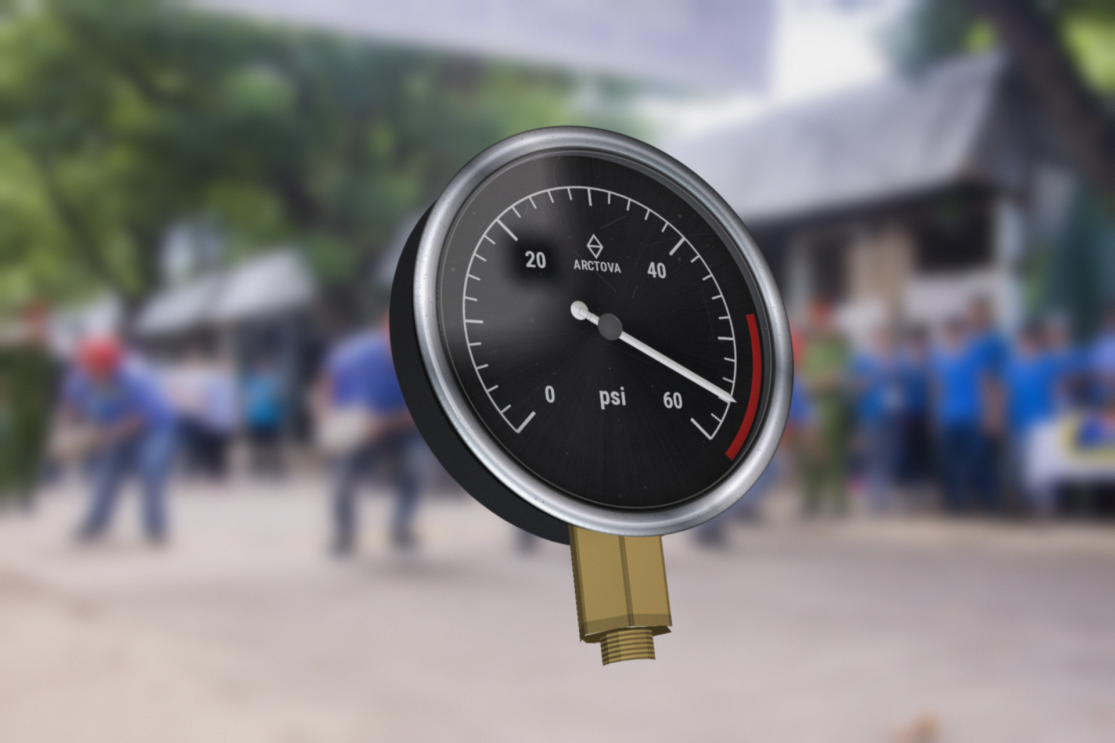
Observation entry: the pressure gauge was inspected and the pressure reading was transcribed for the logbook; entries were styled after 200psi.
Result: 56psi
